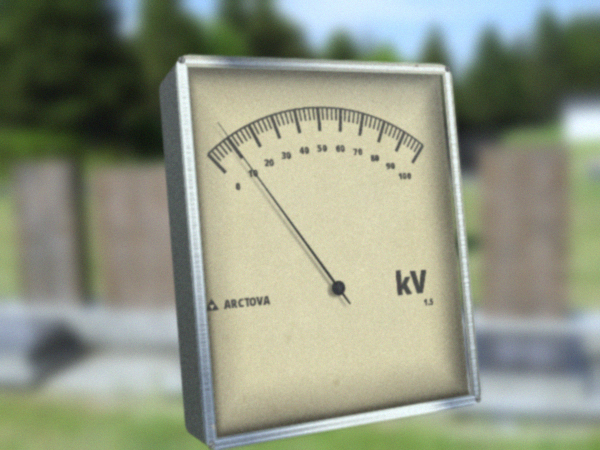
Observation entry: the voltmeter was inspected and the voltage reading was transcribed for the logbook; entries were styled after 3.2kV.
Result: 10kV
